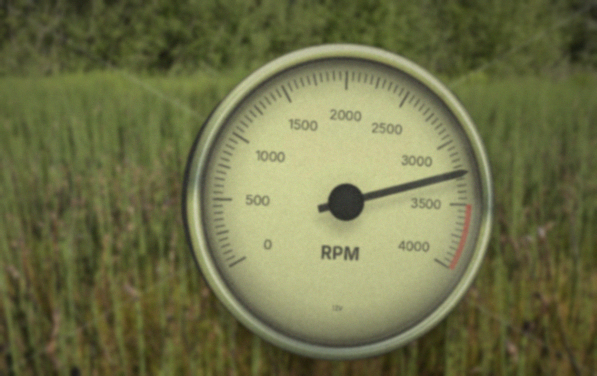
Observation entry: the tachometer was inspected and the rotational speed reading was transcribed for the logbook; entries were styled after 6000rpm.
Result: 3250rpm
